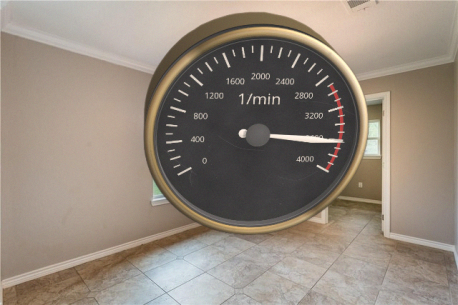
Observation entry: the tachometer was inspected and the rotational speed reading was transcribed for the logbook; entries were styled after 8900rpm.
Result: 3600rpm
